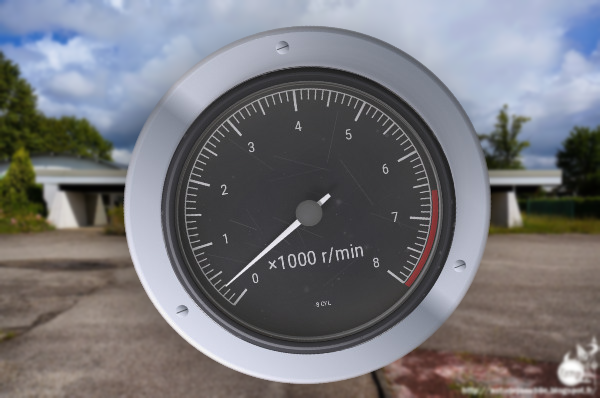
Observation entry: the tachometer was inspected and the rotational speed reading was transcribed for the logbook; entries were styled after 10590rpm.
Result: 300rpm
